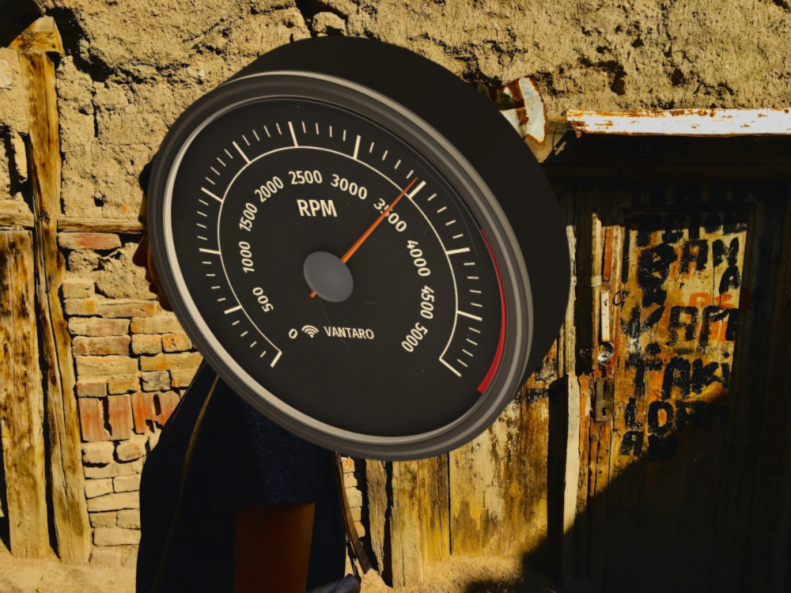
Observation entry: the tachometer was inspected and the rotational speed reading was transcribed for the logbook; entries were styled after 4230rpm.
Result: 3450rpm
